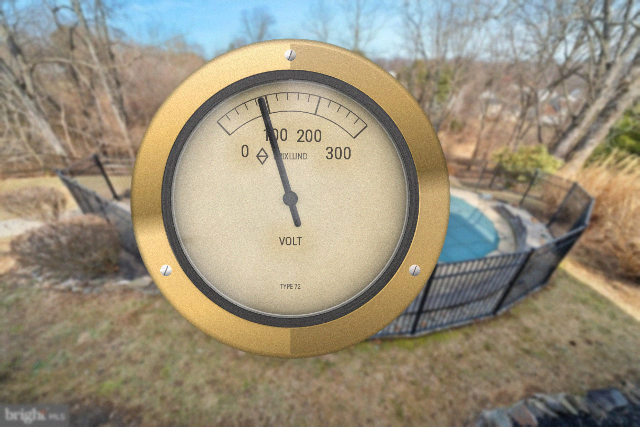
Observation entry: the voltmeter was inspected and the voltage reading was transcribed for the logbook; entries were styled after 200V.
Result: 90V
